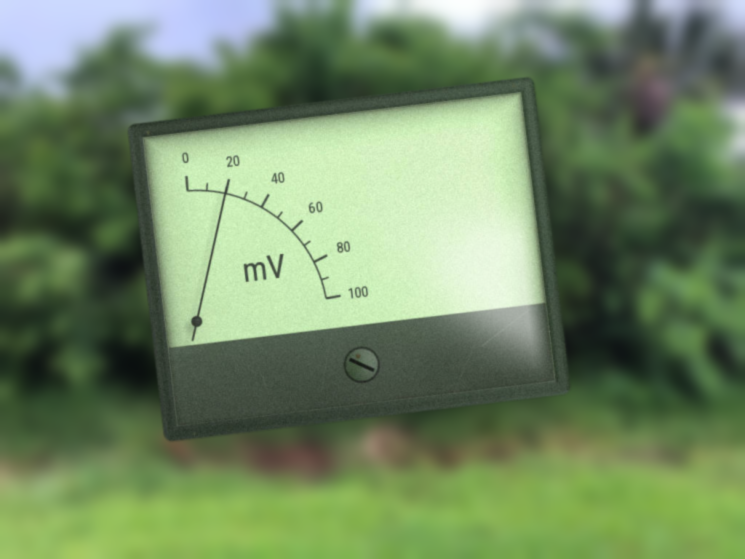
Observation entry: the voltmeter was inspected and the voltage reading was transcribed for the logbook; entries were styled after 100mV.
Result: 20mV
